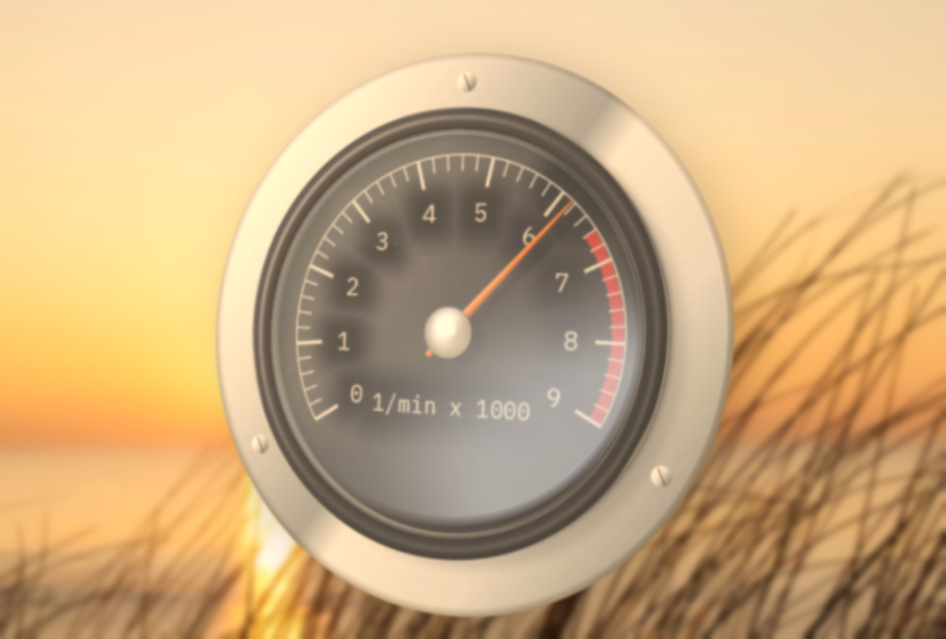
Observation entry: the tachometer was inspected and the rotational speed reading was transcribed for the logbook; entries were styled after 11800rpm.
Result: 6200rpm
